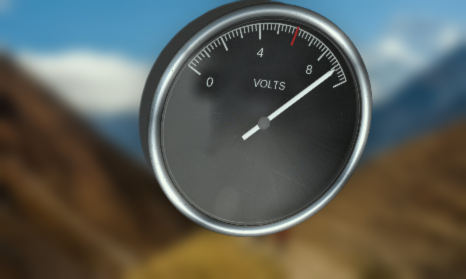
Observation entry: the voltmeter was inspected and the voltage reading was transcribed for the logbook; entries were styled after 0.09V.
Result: 9V
